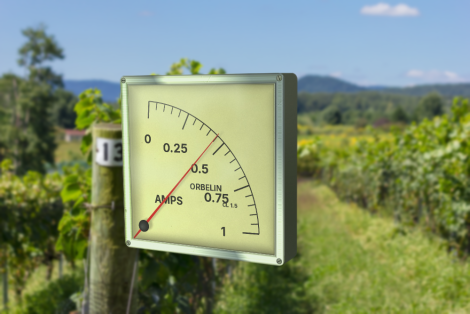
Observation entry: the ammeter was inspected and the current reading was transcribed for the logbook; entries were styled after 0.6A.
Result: 0.45A
